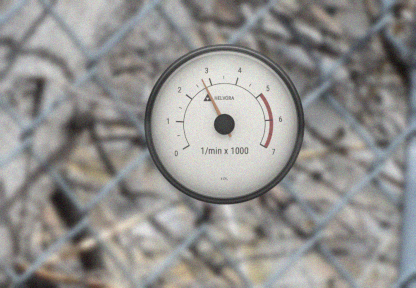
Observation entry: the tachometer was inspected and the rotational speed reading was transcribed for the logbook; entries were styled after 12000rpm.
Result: 2750rpm
